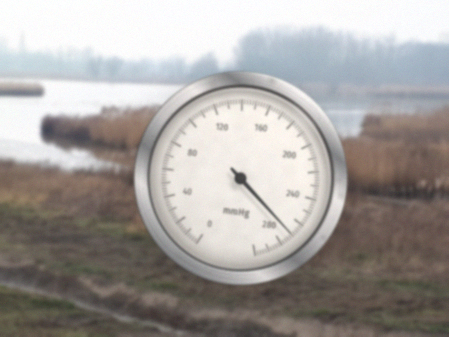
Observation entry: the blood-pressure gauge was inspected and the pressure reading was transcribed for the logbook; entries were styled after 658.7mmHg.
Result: 270mmHg
